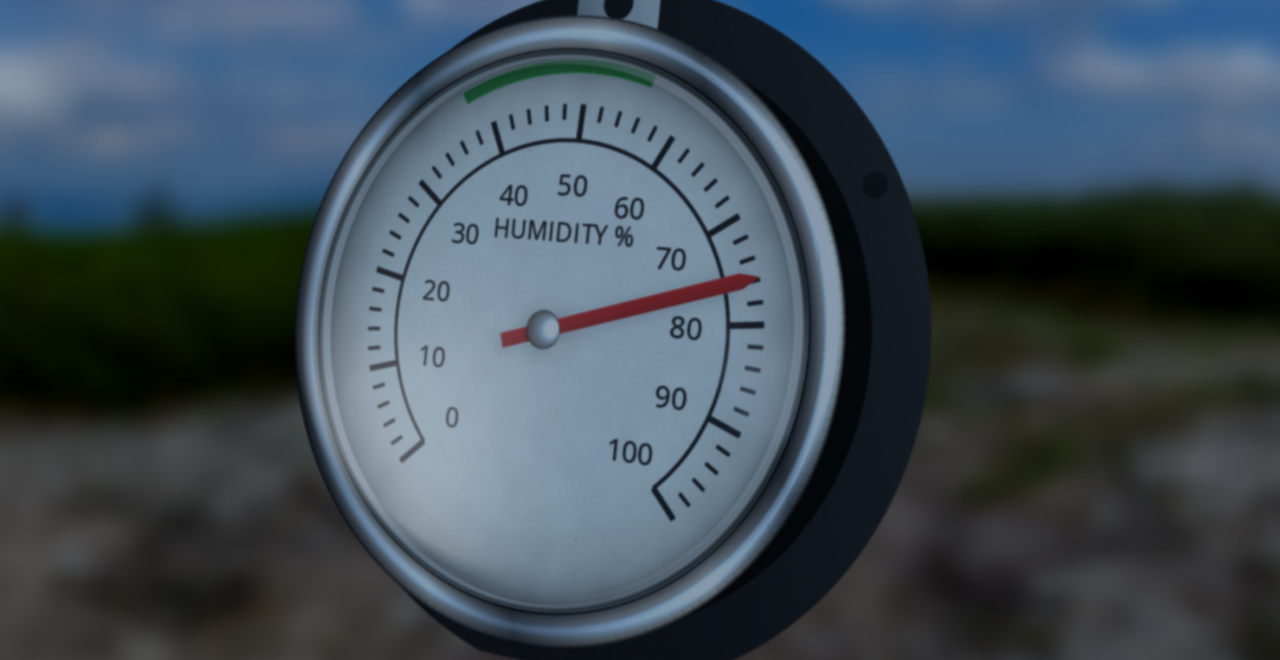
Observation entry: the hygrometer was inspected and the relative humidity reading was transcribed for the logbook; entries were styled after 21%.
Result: 76%
